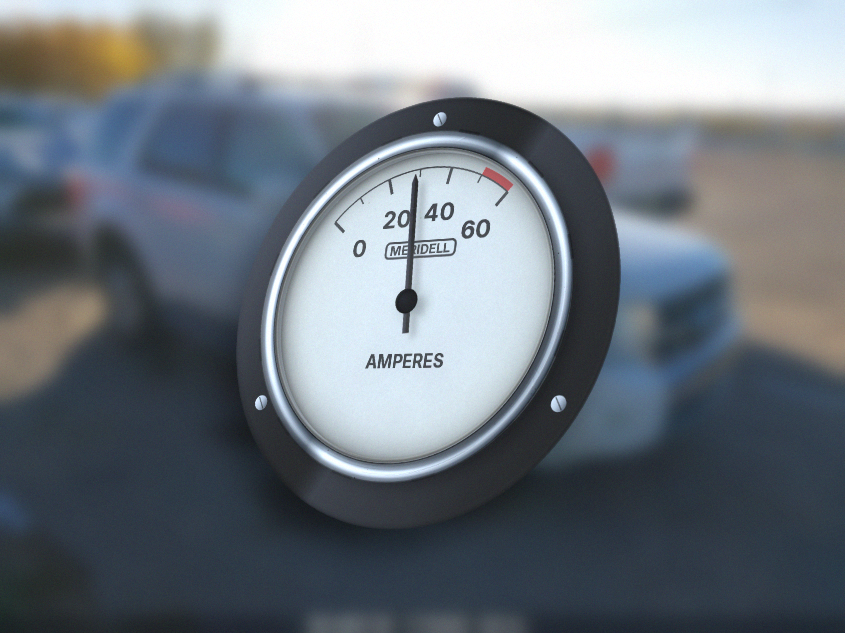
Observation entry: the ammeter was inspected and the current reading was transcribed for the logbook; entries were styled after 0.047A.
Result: 30A
